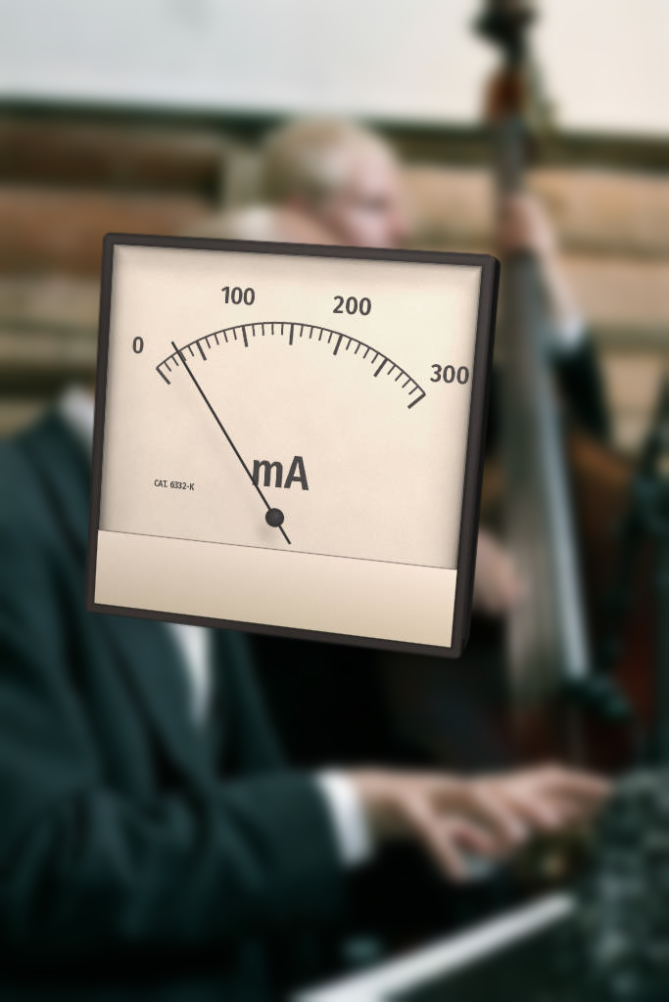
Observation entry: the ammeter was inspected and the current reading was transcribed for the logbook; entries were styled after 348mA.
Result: 30mA
